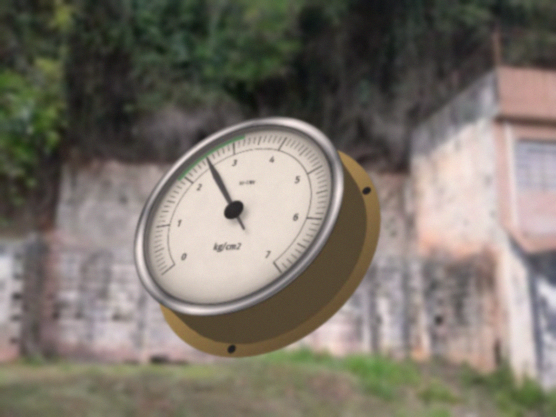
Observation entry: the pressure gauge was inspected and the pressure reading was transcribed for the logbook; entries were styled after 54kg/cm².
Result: 2.5kg/cm²
